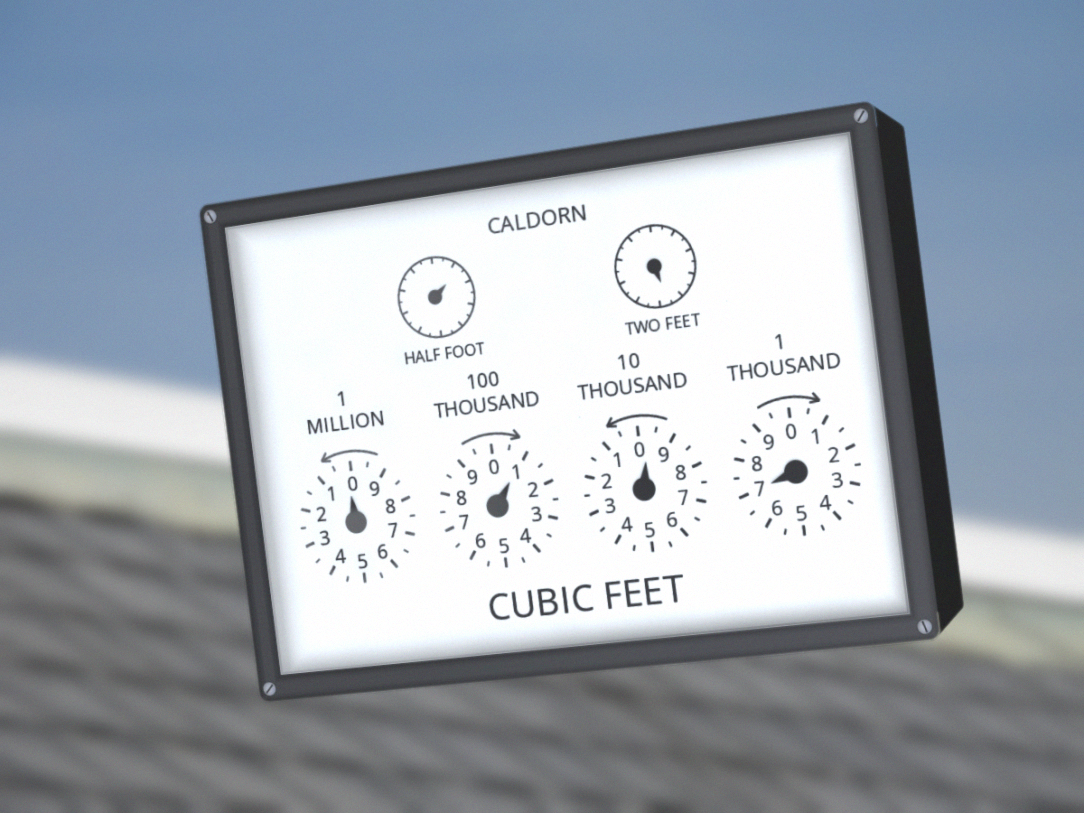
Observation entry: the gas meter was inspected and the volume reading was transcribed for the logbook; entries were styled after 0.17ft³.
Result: 9700ft³
